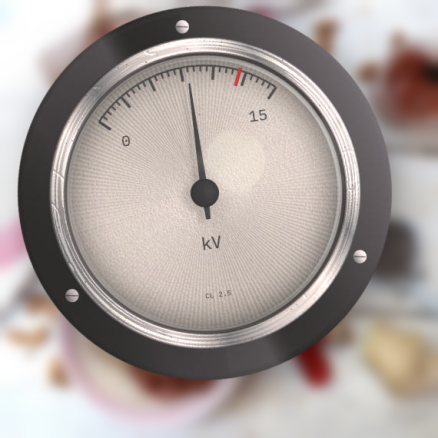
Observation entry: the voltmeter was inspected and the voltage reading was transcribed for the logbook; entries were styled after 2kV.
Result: 8kV
